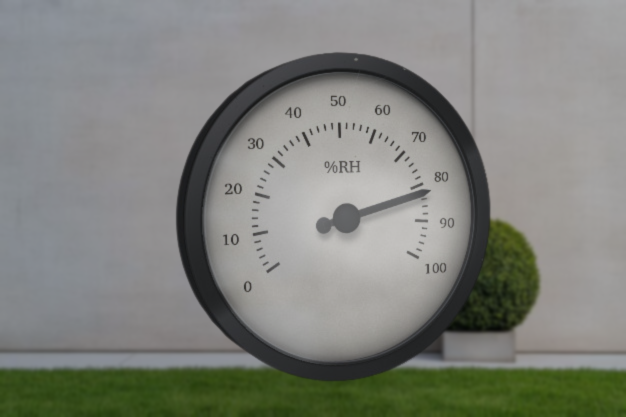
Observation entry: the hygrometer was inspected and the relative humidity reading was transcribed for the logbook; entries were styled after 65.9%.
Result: 82%
